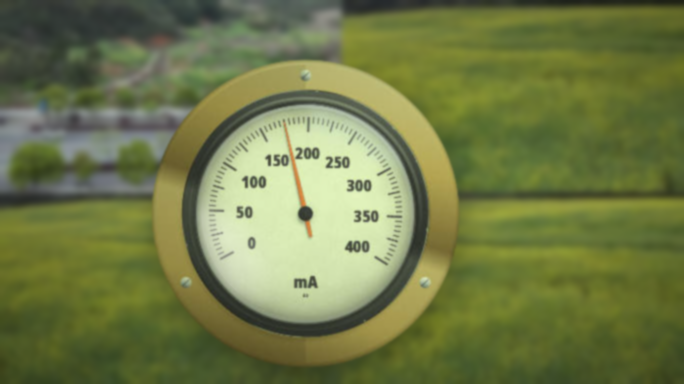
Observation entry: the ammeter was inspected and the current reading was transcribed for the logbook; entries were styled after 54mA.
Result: 175mA
